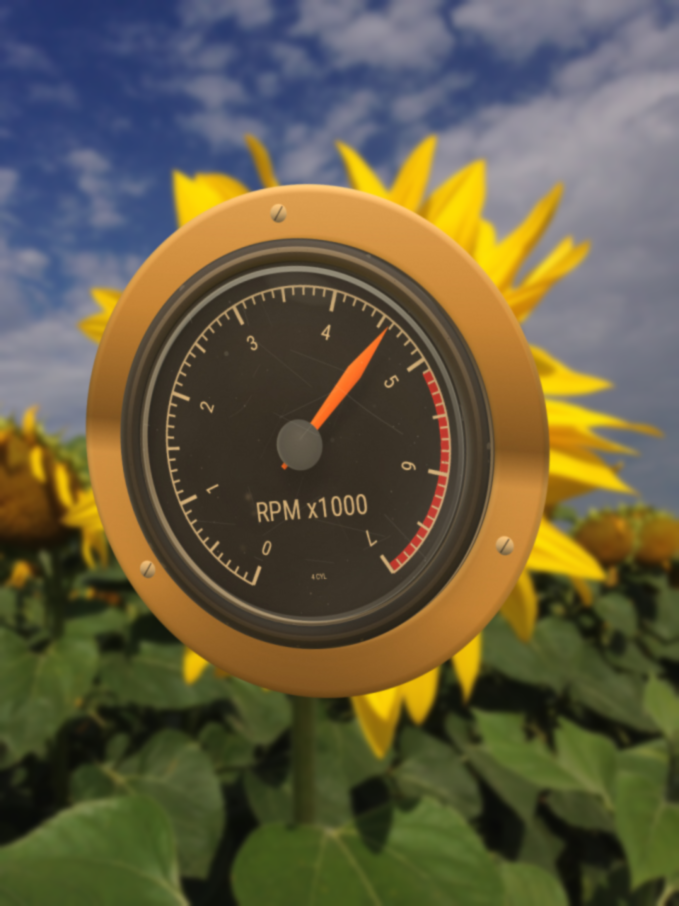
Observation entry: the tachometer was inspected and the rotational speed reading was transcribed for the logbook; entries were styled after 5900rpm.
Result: 4600rpm
